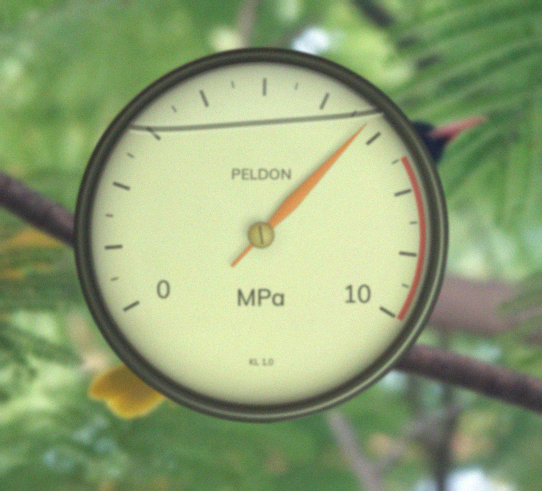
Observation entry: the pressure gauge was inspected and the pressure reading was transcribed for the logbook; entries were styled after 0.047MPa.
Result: 6.75MPa
